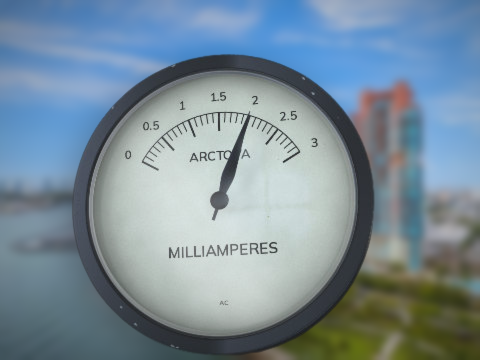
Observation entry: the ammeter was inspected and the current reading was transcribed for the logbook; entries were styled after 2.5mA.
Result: 2mA
